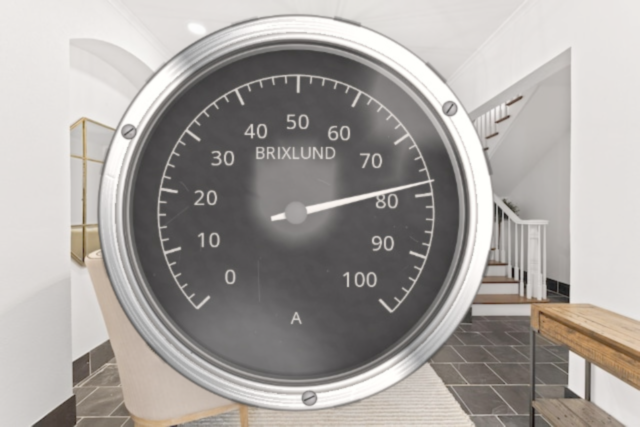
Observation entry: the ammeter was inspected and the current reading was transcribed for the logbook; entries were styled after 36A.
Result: 78A
